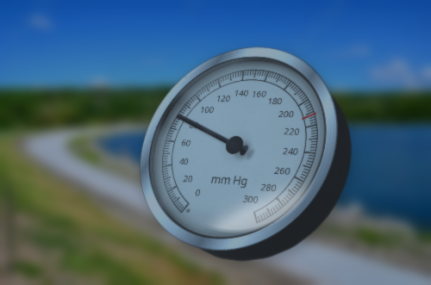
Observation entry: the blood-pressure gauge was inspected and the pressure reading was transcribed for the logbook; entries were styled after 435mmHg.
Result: 80mmHg
